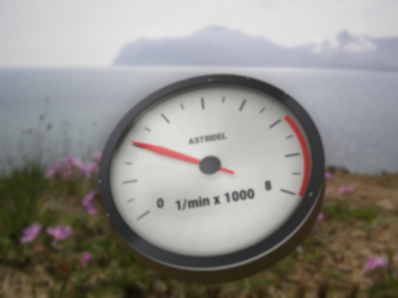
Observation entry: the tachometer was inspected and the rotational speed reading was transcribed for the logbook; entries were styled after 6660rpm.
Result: 2000rpm
